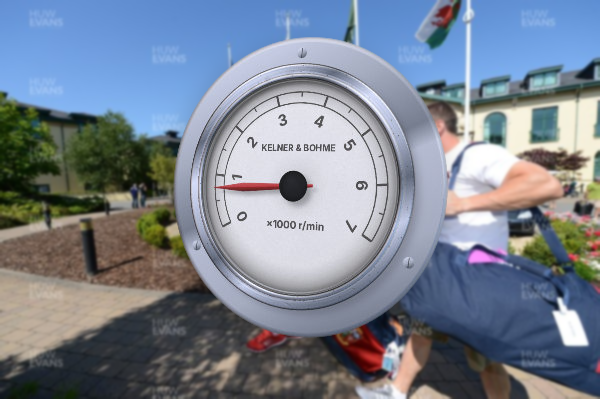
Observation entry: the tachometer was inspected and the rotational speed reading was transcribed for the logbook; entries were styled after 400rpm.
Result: 750rpm
